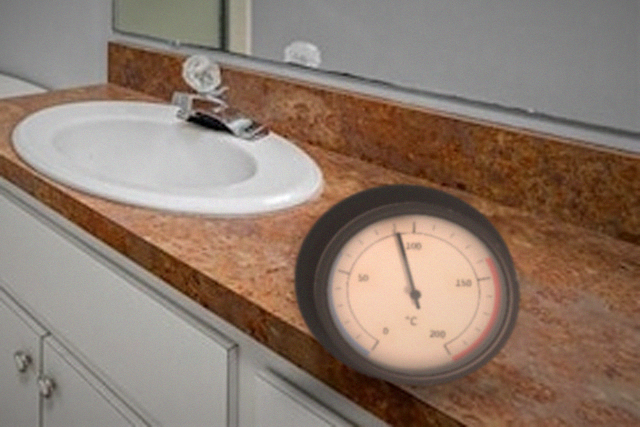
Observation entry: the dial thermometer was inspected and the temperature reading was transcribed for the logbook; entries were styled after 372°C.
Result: 90°C
